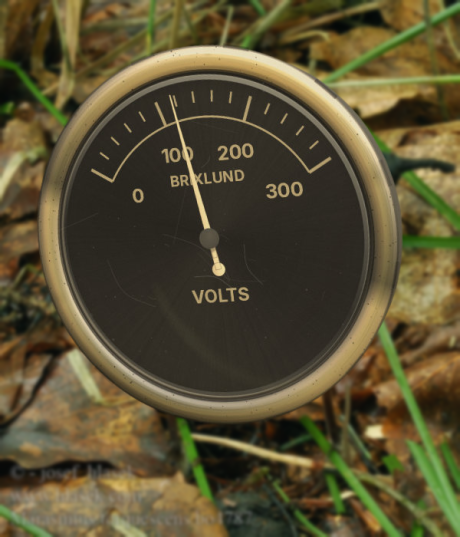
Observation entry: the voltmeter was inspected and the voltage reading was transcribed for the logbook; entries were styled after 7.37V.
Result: 120V
